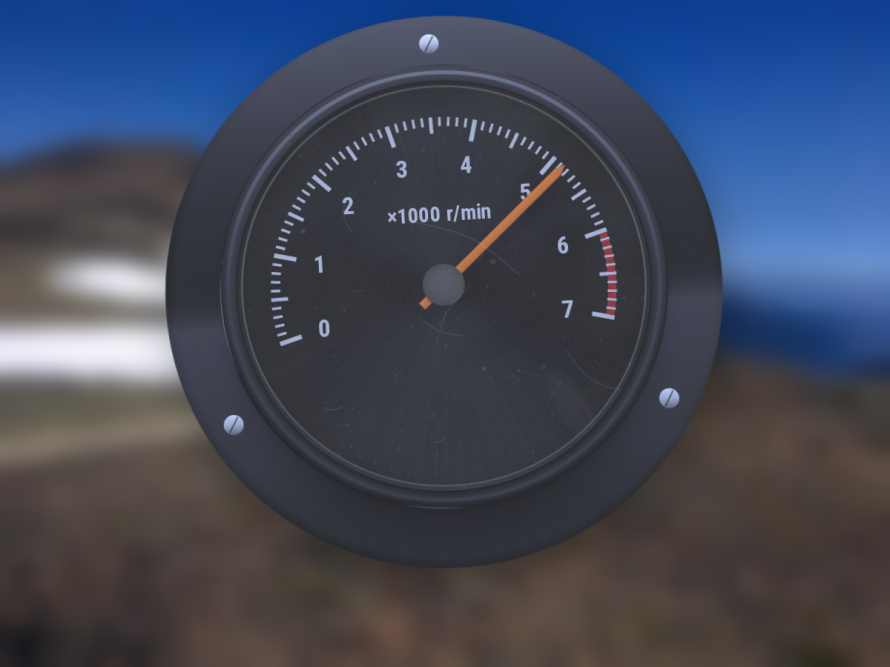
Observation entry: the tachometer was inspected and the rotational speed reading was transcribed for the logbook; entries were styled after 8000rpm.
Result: 5150rpm
